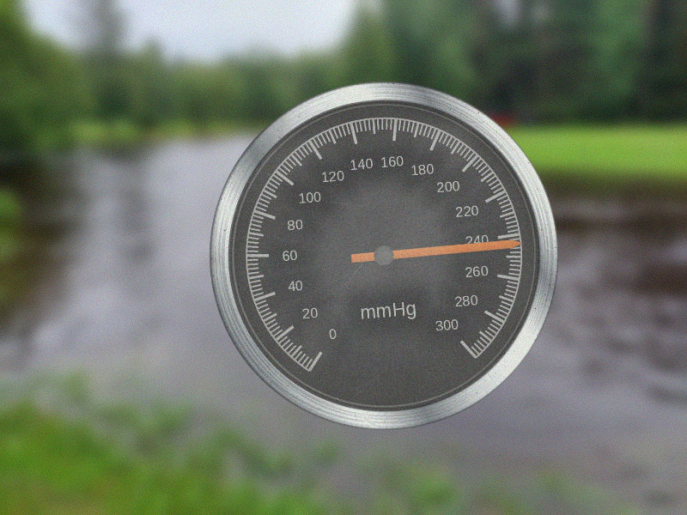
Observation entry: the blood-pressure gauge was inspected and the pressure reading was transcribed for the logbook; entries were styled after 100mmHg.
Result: 244mmHg
